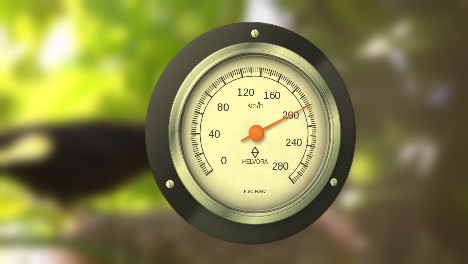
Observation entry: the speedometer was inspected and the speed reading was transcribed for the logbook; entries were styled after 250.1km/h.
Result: 200km/h
